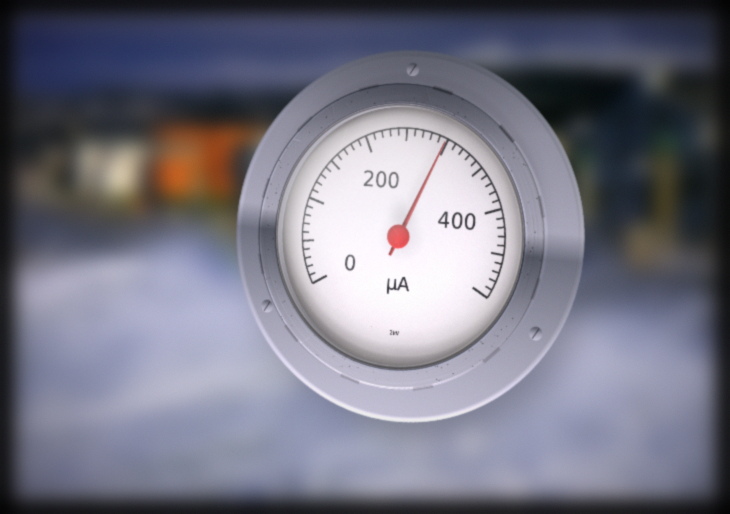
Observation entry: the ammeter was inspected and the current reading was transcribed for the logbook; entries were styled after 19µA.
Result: 300µA
